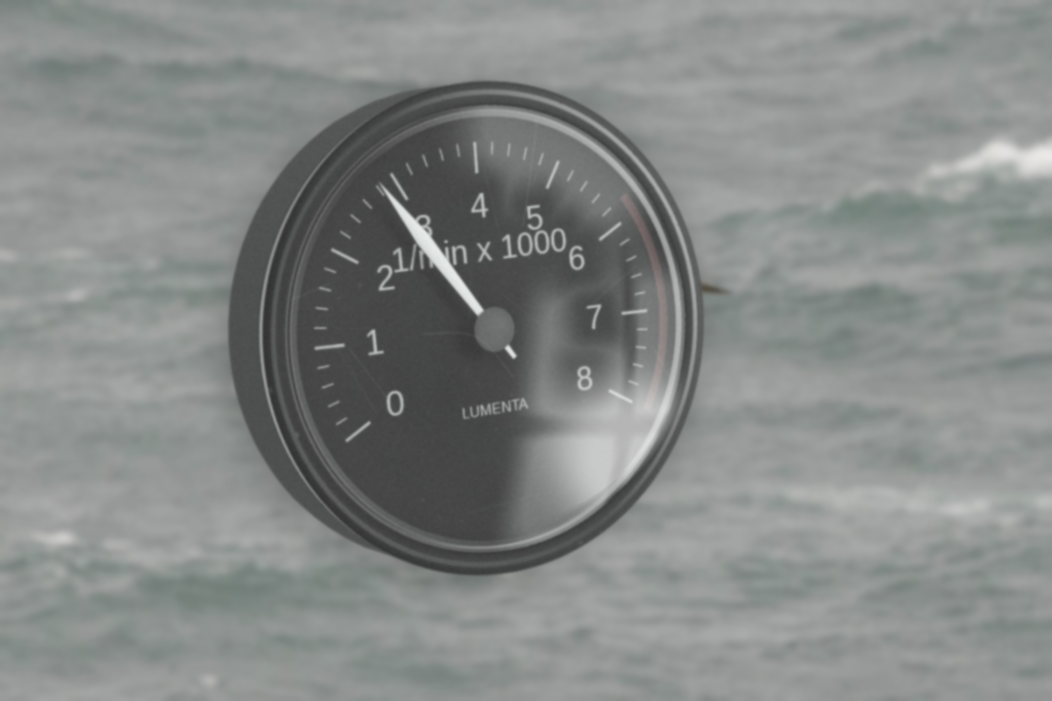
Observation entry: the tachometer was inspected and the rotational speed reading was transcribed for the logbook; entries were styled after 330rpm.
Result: 2800rpm
